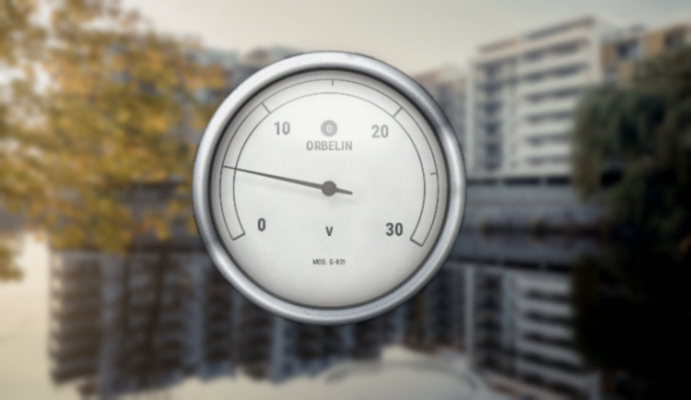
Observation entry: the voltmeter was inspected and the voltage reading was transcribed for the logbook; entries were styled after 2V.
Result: 5V
